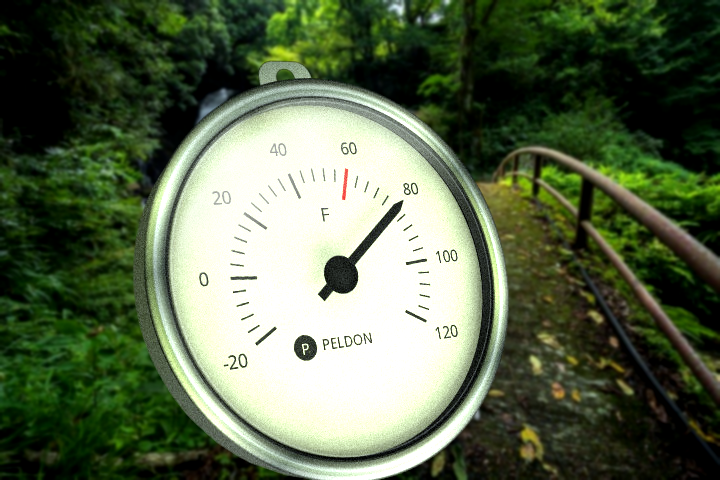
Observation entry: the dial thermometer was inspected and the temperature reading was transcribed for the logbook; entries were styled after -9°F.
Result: 80°F
